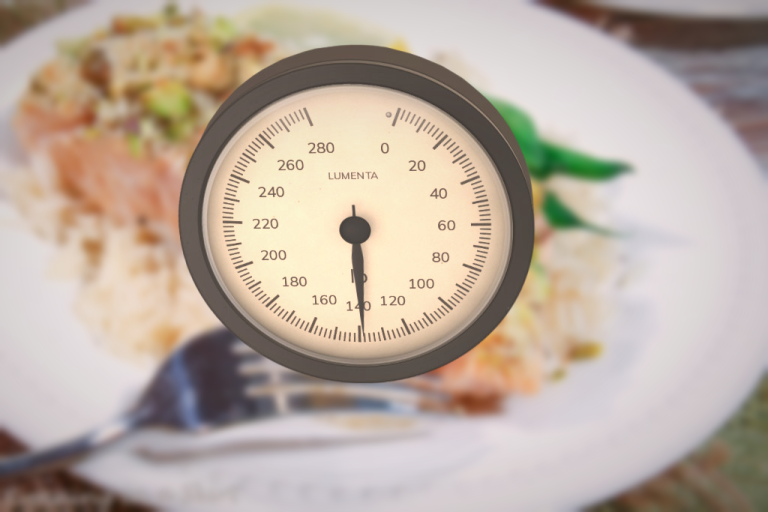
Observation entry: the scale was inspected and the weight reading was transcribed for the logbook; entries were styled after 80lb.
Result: 138lb
